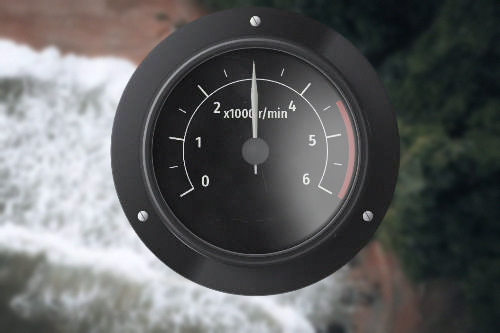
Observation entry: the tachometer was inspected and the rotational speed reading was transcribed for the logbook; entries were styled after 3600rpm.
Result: 3000rpm
